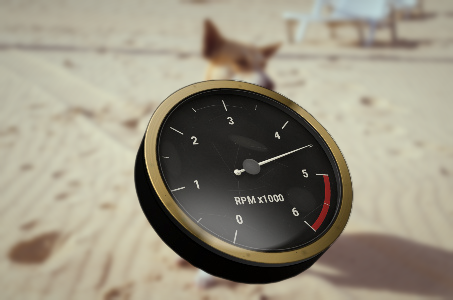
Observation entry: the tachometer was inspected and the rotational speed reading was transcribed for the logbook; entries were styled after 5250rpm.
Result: 4500rpm
